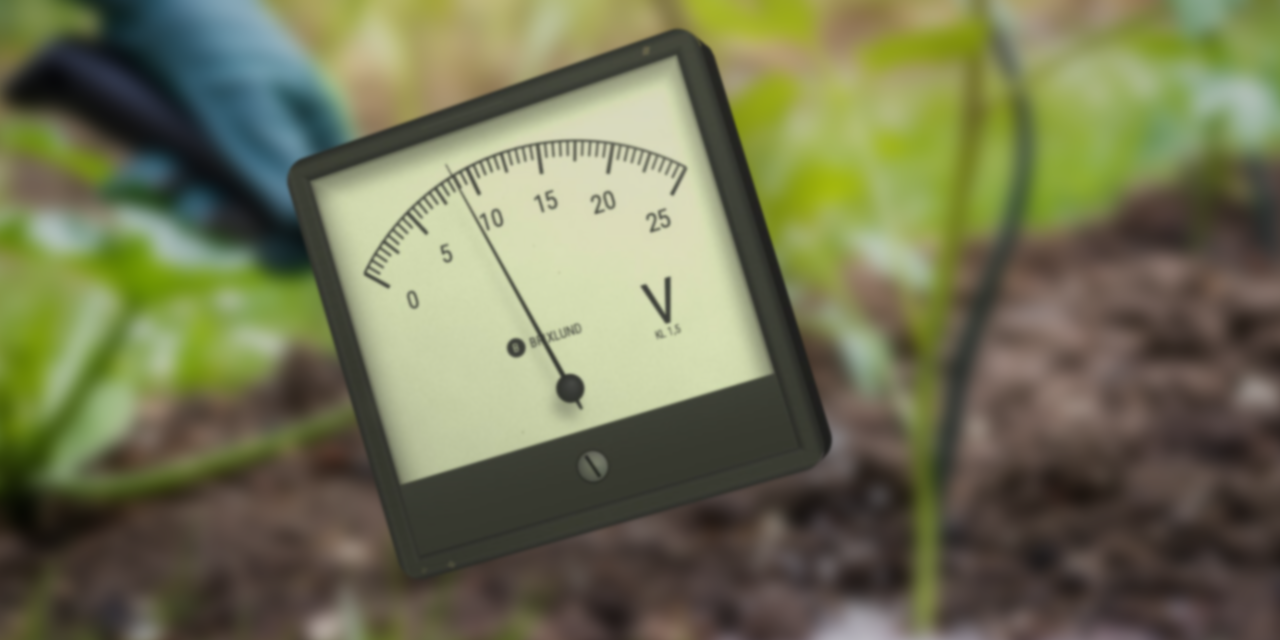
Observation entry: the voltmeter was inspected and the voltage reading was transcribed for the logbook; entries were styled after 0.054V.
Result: 9V
